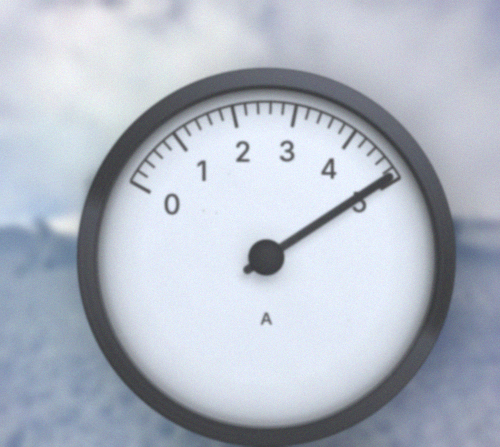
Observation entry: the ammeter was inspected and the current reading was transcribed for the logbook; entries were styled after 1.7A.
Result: 4.9A
